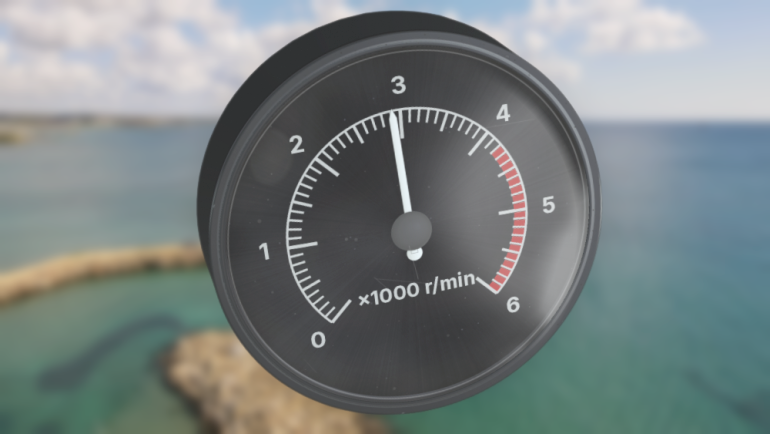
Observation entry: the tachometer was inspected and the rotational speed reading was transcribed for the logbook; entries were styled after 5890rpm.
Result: 2900rpm
